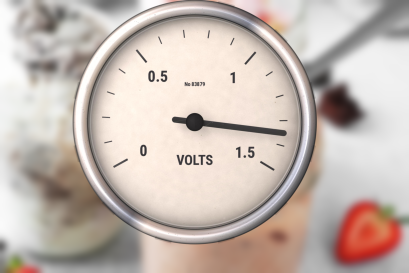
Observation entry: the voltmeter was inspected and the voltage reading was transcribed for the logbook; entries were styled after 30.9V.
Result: 1.35V
